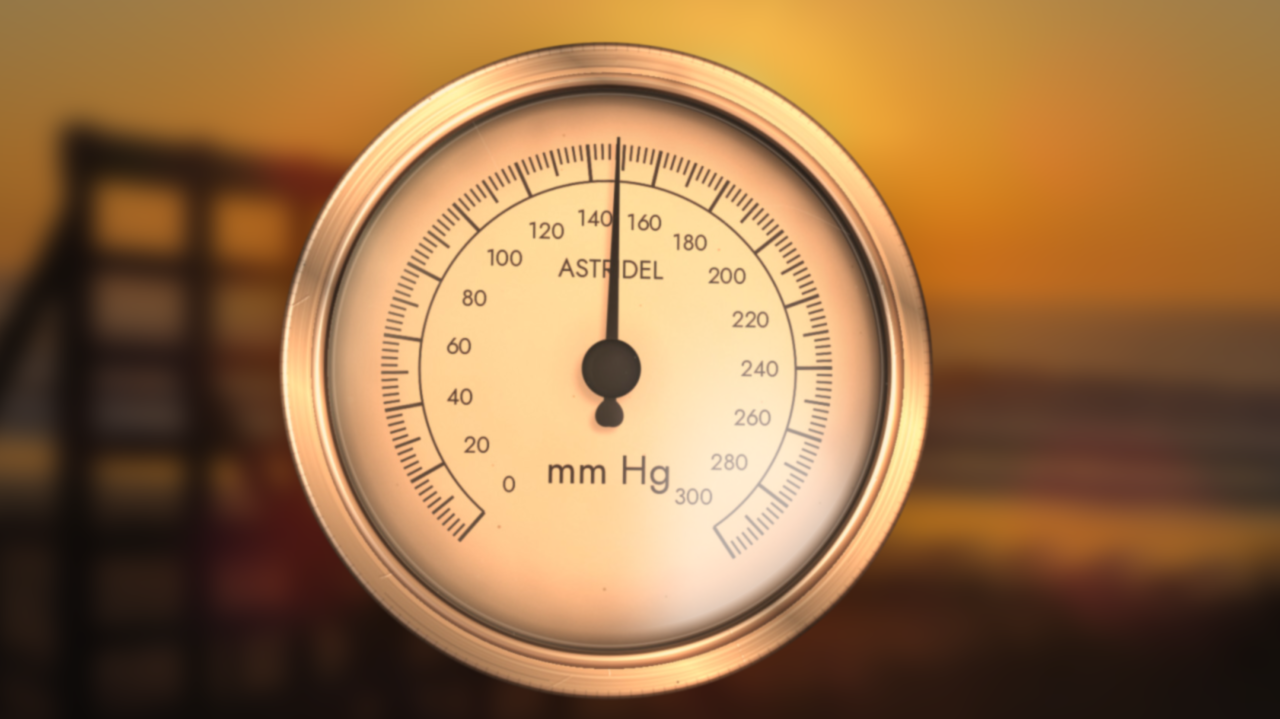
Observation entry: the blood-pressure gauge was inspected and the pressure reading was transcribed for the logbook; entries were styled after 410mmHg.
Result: 148mmHg
